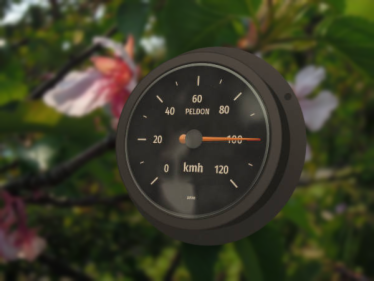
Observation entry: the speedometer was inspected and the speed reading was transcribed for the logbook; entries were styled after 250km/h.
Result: 100km/h
